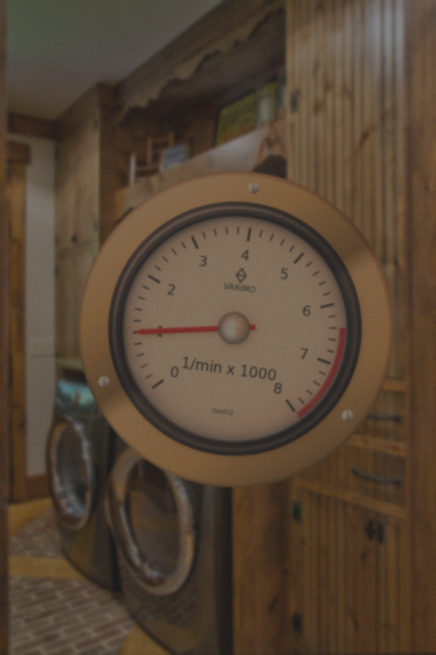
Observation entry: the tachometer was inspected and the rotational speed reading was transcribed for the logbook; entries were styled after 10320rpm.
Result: 1000rpm
